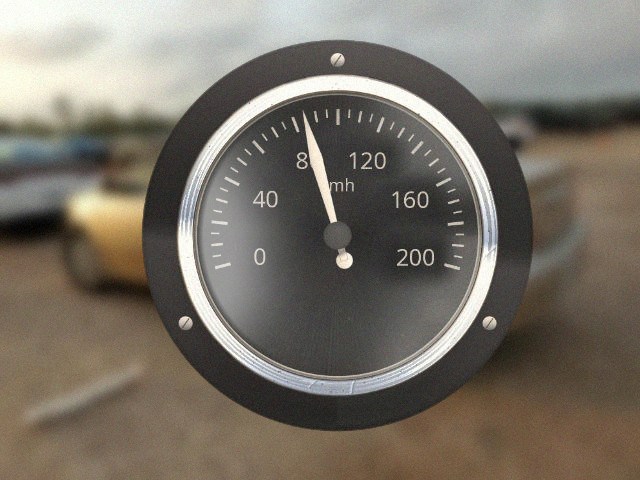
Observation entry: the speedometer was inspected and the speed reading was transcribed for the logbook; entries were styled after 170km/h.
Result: 85km/h
